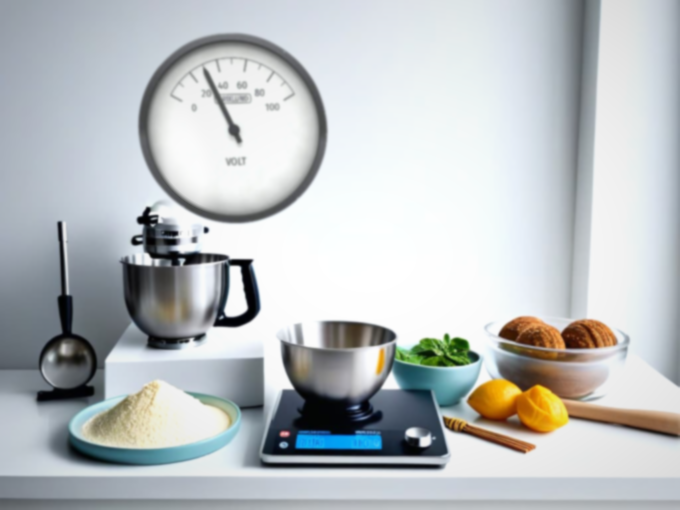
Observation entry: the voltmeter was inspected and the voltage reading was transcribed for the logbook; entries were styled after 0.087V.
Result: 30V
